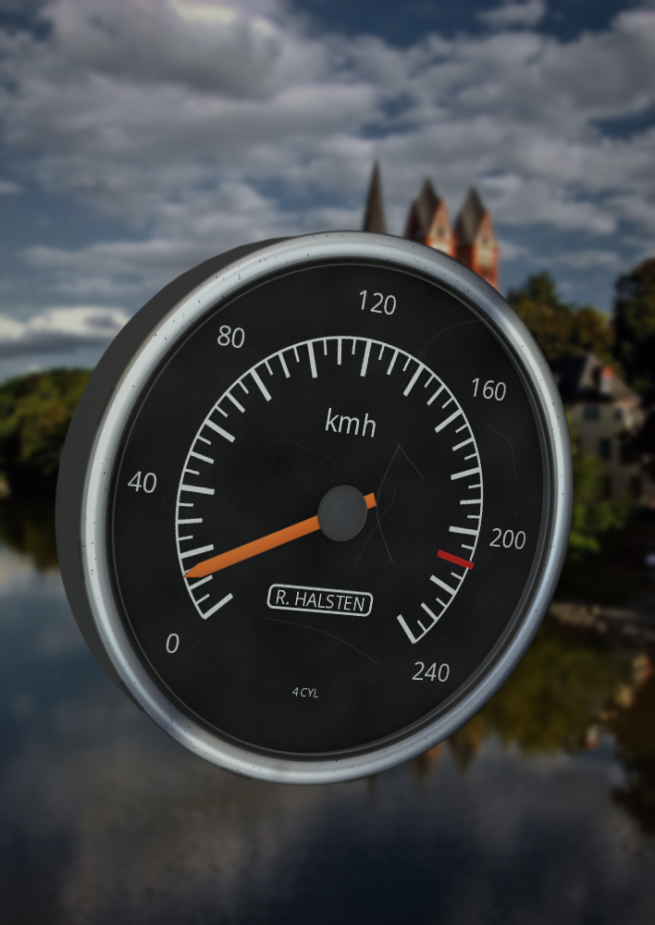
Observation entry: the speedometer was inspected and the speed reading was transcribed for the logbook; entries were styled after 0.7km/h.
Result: 15km/h
